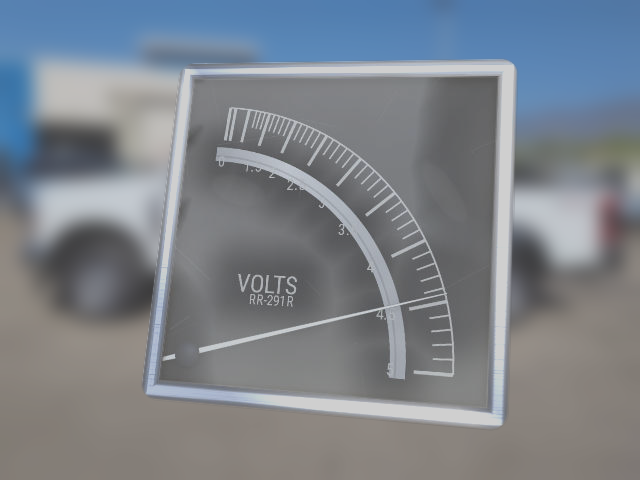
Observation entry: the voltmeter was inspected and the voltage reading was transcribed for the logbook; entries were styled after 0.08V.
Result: 4.45V
